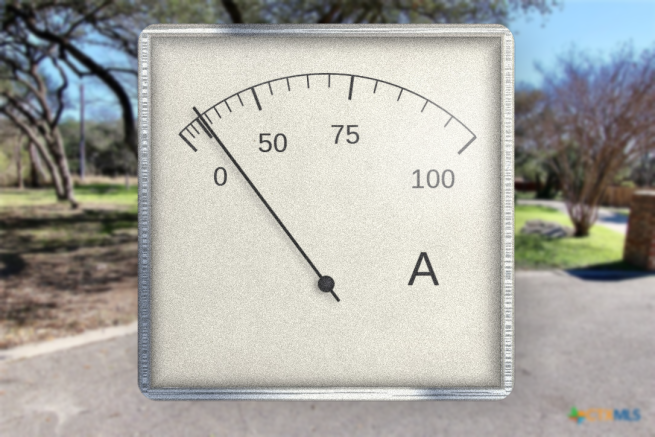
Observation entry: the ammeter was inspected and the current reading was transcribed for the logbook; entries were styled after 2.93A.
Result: 27.5A
